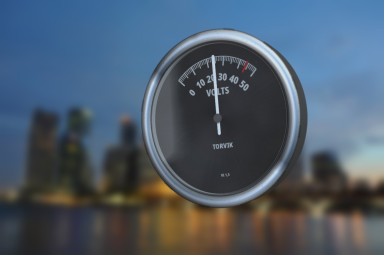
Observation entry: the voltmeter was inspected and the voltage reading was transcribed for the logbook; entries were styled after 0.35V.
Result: 25V
